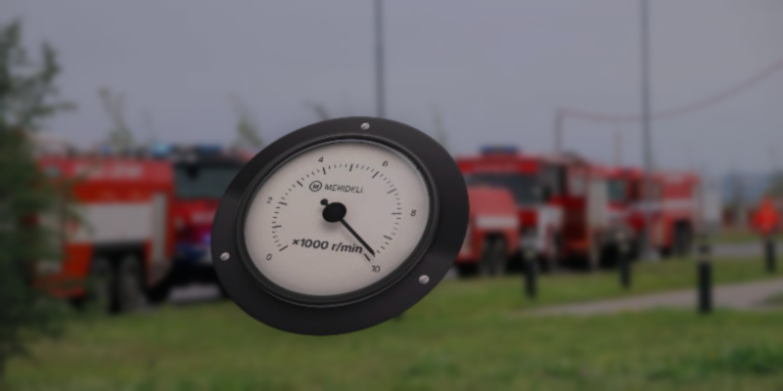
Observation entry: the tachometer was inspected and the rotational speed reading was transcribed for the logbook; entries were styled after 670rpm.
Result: 9800rpm
